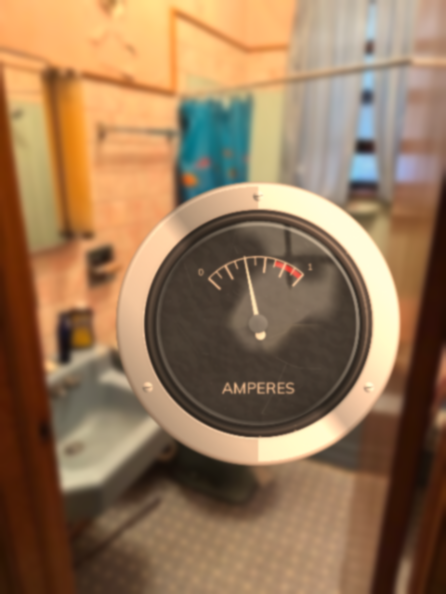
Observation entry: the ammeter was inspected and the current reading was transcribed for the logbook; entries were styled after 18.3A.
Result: 0.4A
